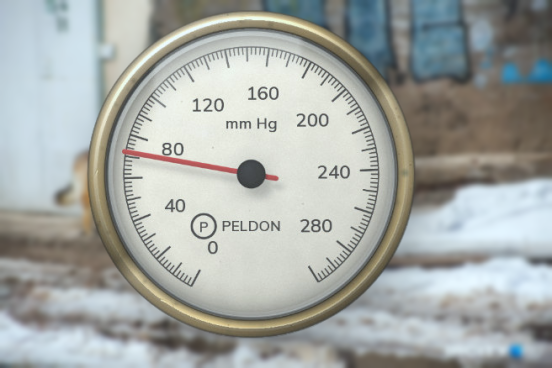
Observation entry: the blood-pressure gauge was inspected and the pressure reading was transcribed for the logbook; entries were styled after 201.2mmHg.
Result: 72mmHg
